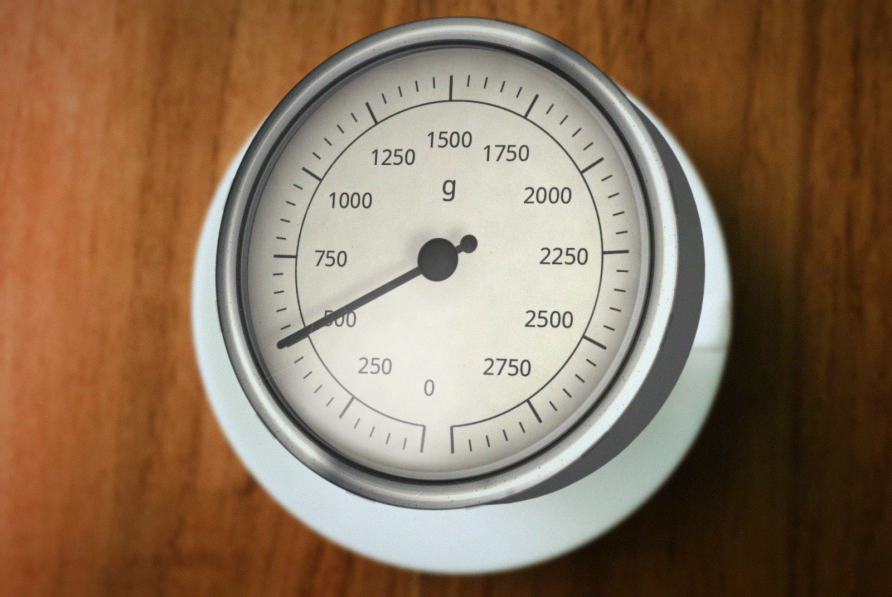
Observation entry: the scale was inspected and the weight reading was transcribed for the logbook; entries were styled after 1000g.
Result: 500g
